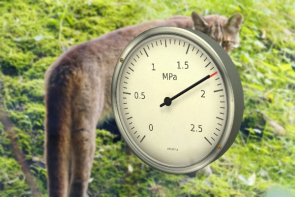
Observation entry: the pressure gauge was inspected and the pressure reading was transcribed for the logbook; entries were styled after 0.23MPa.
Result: 1.85MPa
